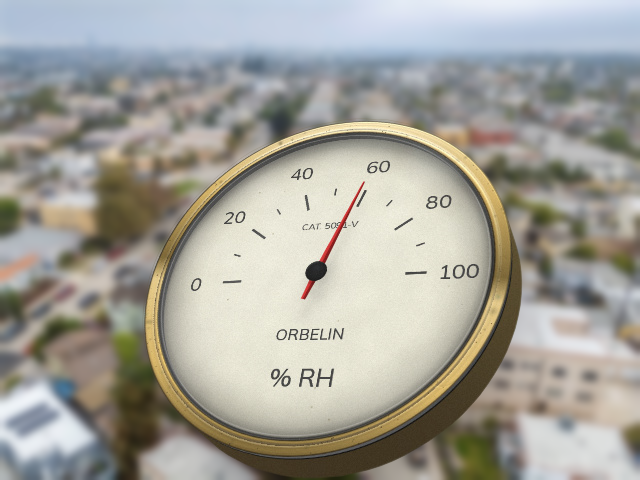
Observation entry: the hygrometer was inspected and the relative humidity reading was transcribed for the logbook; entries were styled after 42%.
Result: 60%
